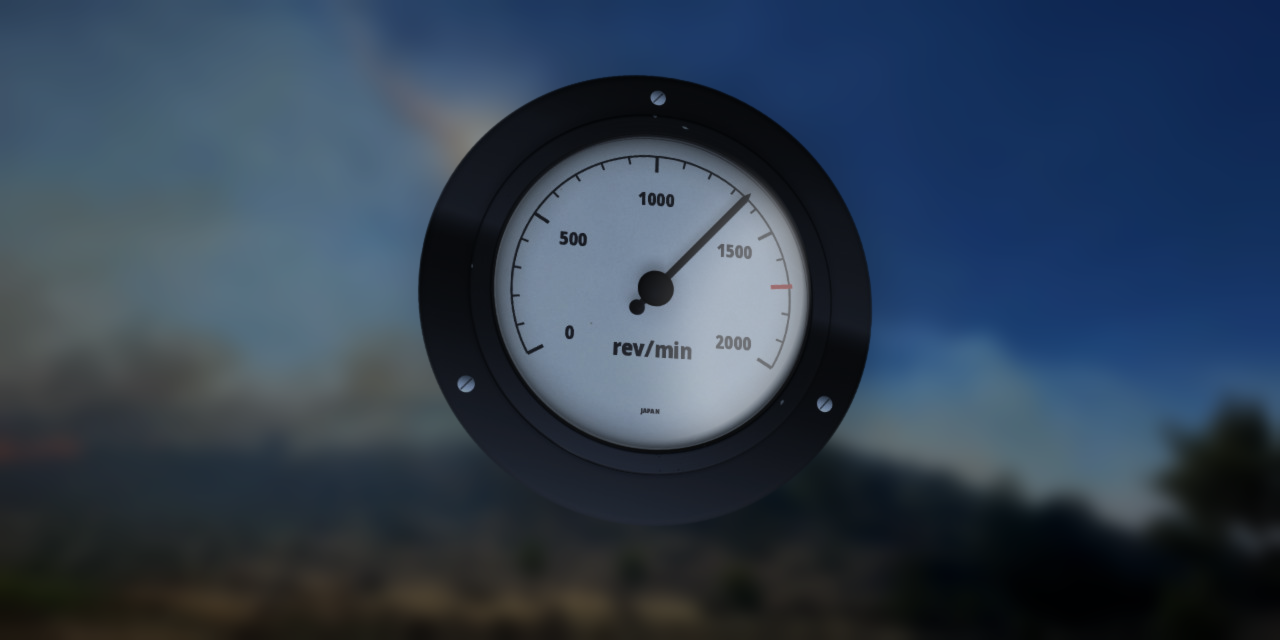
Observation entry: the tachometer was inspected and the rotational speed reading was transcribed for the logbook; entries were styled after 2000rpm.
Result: 1350rpm
